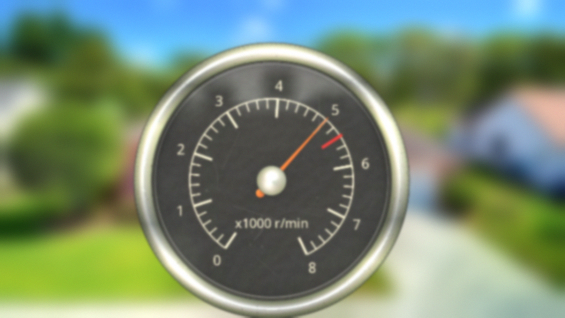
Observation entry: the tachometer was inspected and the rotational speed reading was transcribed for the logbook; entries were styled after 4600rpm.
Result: 5000rpm
